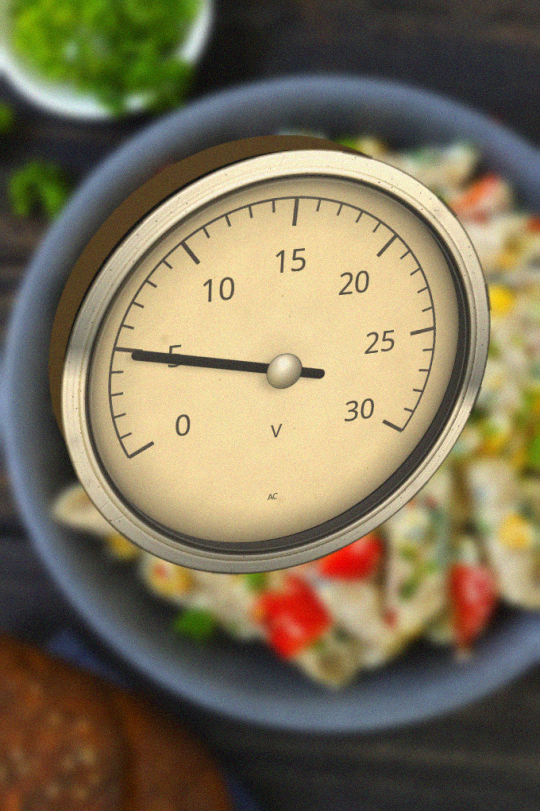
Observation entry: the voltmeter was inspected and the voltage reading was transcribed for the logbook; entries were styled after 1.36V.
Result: 5V
